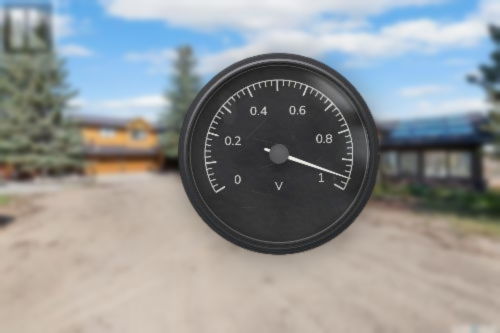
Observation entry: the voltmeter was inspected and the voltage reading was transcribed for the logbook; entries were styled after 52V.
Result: 0.96V
